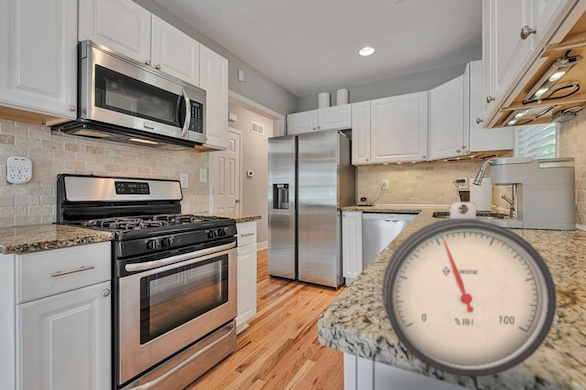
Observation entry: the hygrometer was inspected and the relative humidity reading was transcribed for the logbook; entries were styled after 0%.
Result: 42%
